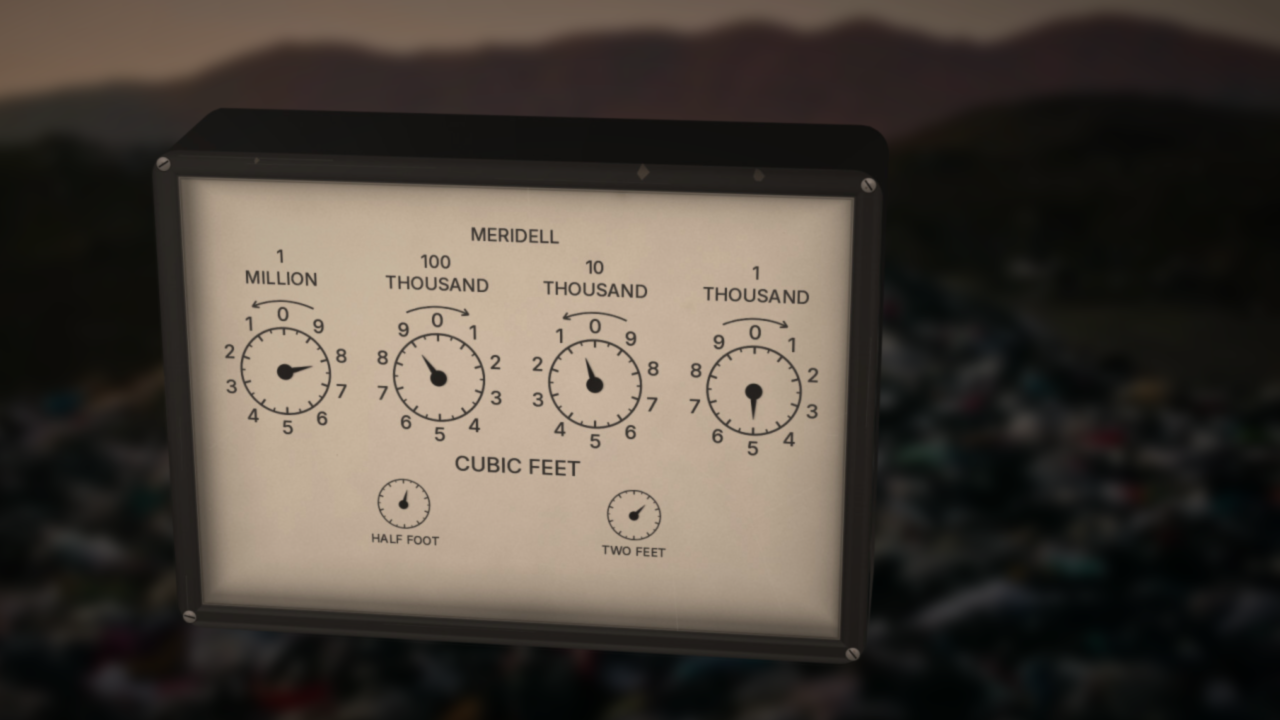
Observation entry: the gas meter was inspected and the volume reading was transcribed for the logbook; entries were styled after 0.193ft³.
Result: 790500ft³
